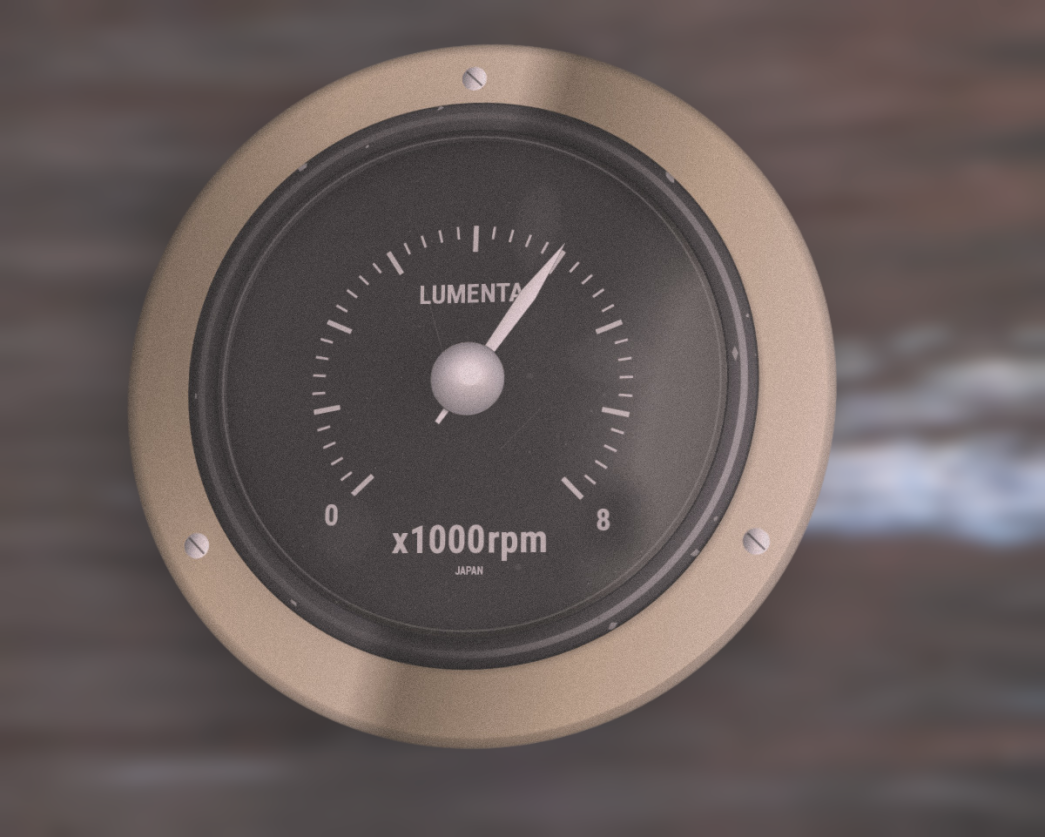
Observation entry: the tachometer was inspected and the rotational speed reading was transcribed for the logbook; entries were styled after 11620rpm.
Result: 5000rpm
